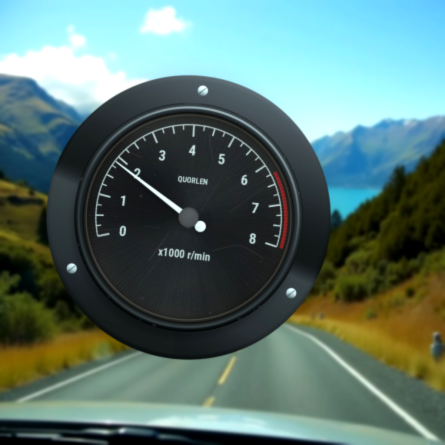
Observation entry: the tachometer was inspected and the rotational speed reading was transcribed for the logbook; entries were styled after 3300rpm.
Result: 1875rpm
